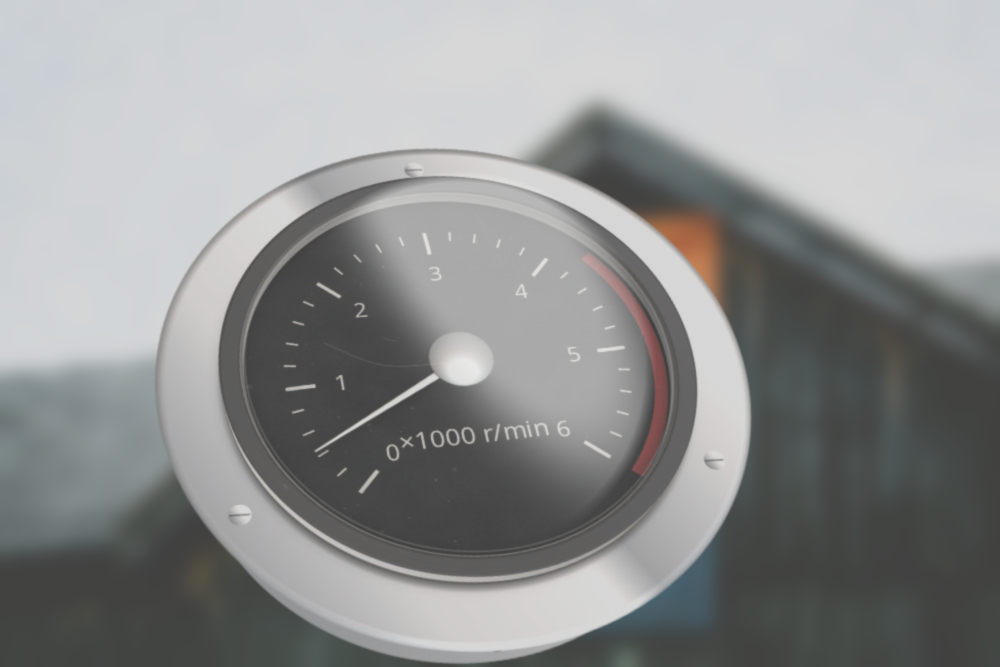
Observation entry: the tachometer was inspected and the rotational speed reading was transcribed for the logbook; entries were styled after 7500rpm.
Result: 400rpm
